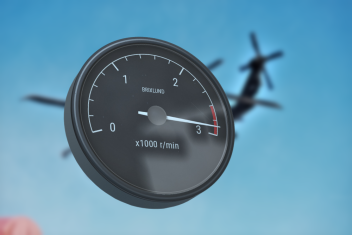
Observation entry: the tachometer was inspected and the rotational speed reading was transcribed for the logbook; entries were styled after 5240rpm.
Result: 2900rpm
